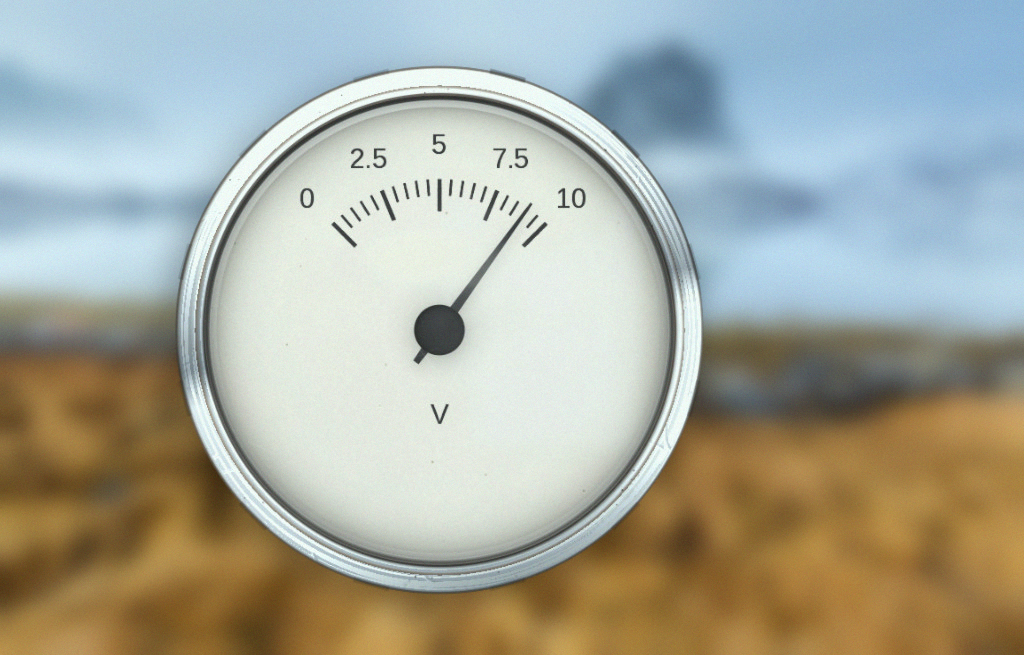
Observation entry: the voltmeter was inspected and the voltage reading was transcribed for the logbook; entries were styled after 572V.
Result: 9V
